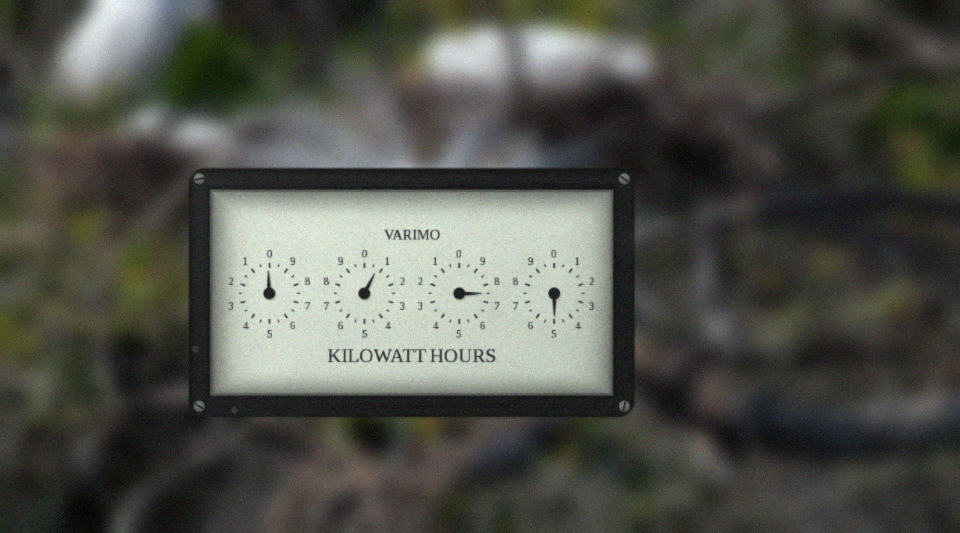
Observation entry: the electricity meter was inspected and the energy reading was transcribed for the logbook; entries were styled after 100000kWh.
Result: 75kWh
